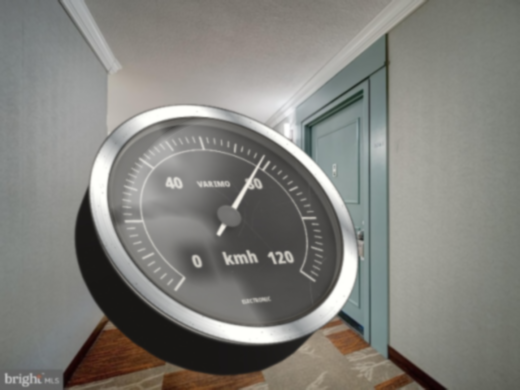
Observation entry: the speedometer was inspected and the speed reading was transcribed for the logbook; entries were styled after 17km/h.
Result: 78km/h
